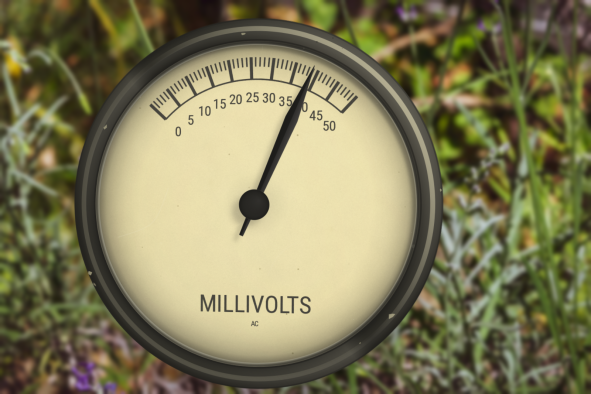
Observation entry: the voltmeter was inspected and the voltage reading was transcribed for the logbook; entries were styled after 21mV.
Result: 39mV
